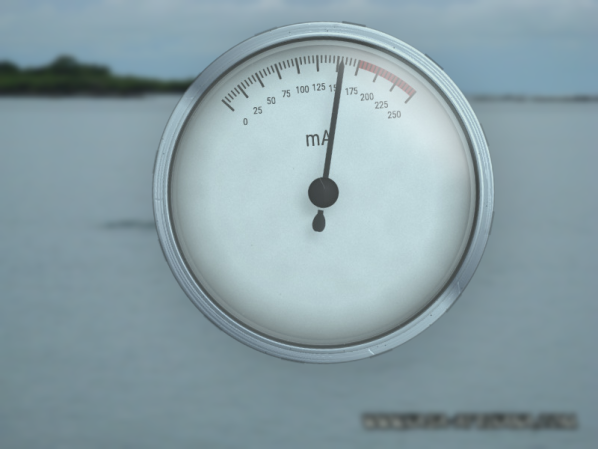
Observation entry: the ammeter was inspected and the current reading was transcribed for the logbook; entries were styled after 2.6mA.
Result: 155mA
